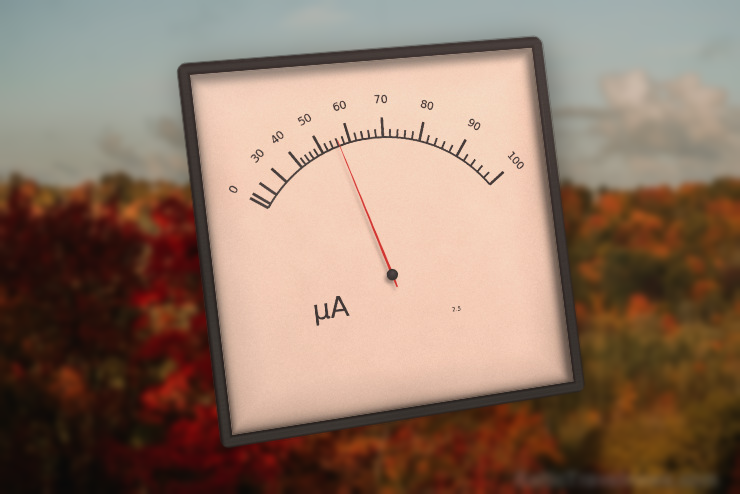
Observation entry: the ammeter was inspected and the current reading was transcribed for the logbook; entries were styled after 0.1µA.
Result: 56µA
